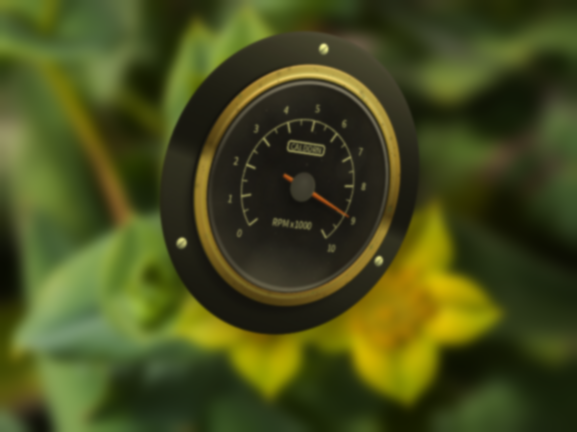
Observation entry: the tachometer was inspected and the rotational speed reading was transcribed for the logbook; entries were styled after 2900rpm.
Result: 9000rpm
